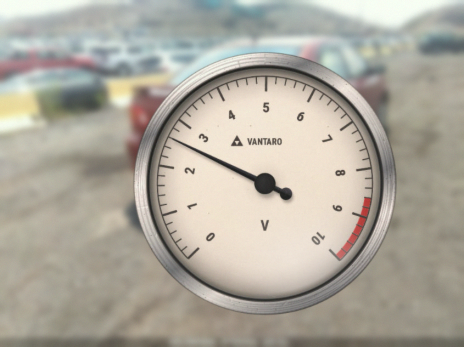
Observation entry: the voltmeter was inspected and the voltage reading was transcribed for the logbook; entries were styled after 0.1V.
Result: 2.6V
